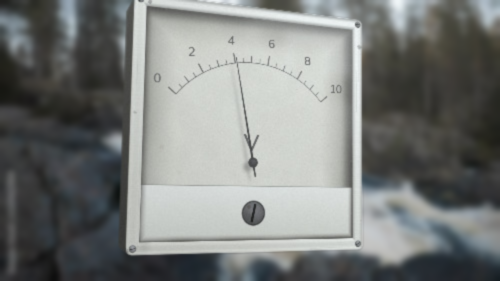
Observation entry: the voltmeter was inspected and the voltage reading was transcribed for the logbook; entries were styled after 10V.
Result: 4V
